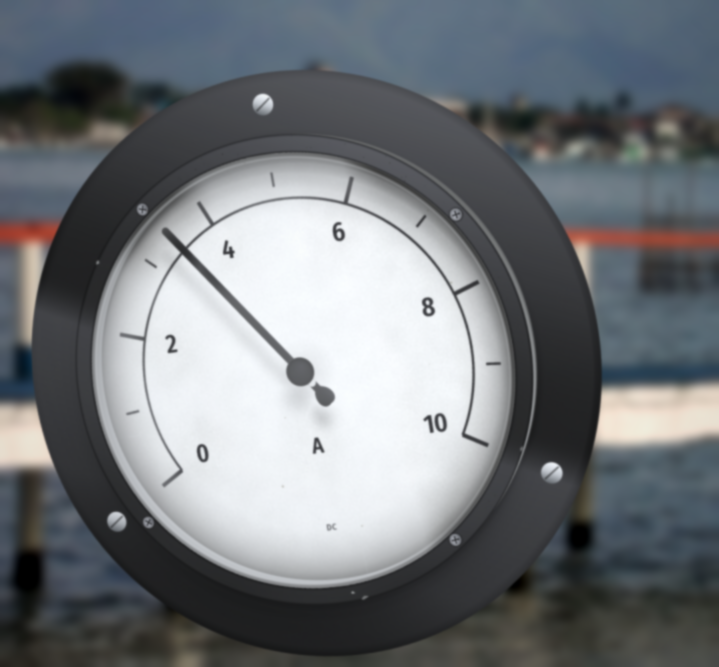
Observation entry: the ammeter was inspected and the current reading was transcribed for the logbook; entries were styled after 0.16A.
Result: 3.5A
